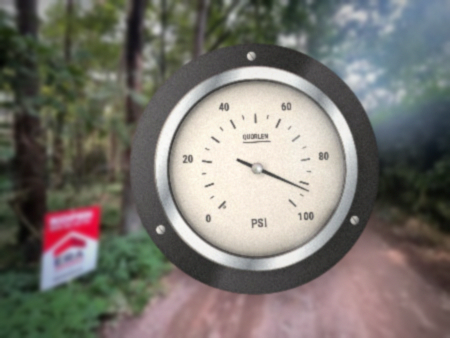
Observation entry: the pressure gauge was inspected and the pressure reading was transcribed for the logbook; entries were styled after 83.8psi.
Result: 92.5psi
